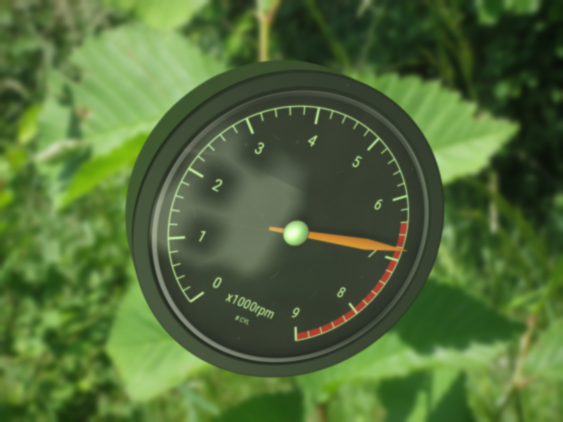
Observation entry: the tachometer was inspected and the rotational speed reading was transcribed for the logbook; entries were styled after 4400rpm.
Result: 6800rpm
